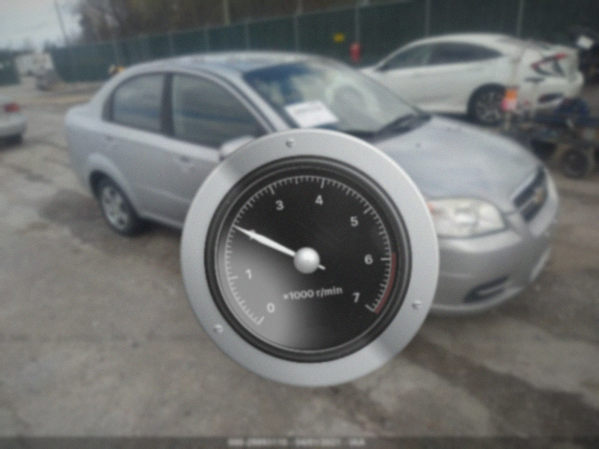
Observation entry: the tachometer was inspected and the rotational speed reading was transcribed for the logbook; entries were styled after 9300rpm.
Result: 2000rpm
